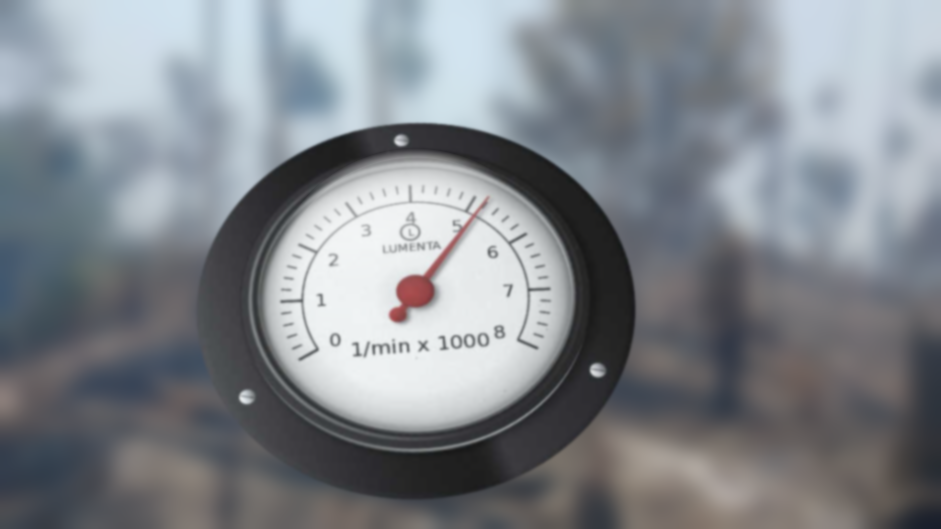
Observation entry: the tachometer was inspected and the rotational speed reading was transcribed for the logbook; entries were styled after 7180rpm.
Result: 5200rpm
